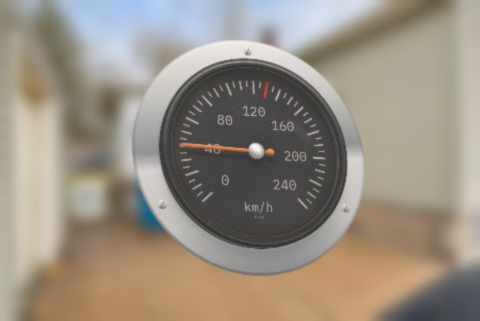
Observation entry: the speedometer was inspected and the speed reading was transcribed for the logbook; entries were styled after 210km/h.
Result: 40km/h
